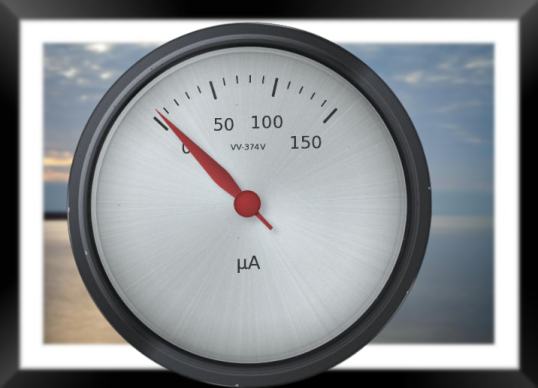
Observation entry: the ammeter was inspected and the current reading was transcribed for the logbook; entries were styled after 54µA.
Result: 5µA
